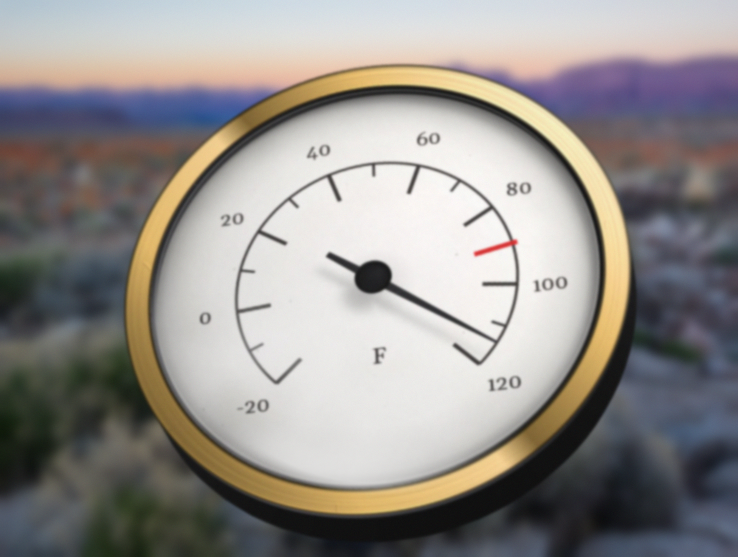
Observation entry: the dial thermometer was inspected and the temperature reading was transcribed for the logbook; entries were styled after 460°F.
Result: 115°F
